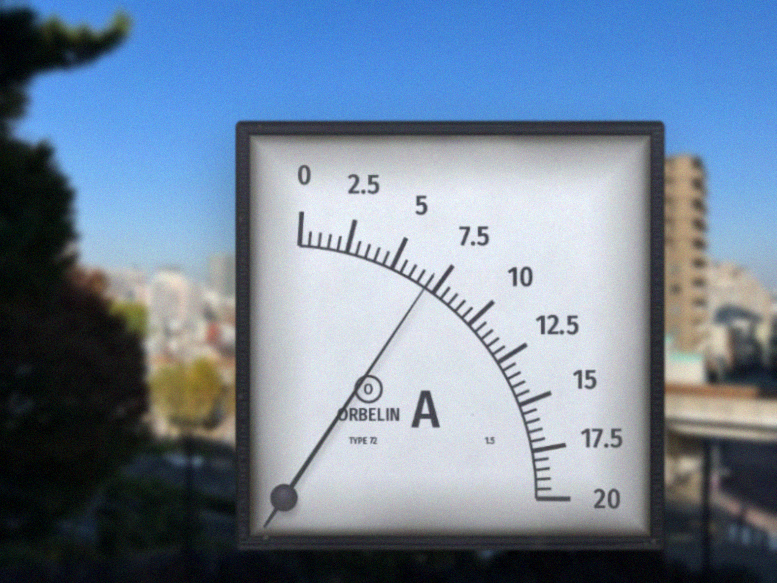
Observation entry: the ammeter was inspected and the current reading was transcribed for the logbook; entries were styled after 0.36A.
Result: 7A
